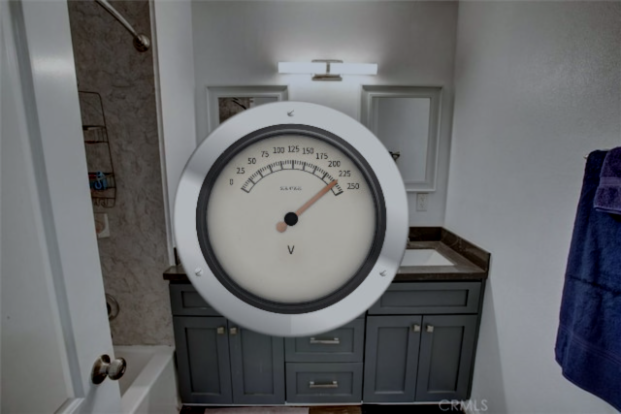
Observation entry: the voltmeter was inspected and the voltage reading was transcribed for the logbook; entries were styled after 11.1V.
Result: 225V
